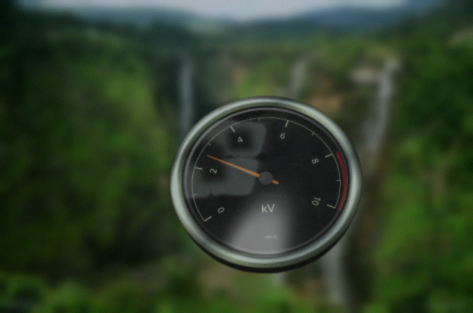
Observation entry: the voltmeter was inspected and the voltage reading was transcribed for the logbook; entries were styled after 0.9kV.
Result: 2.5kV
